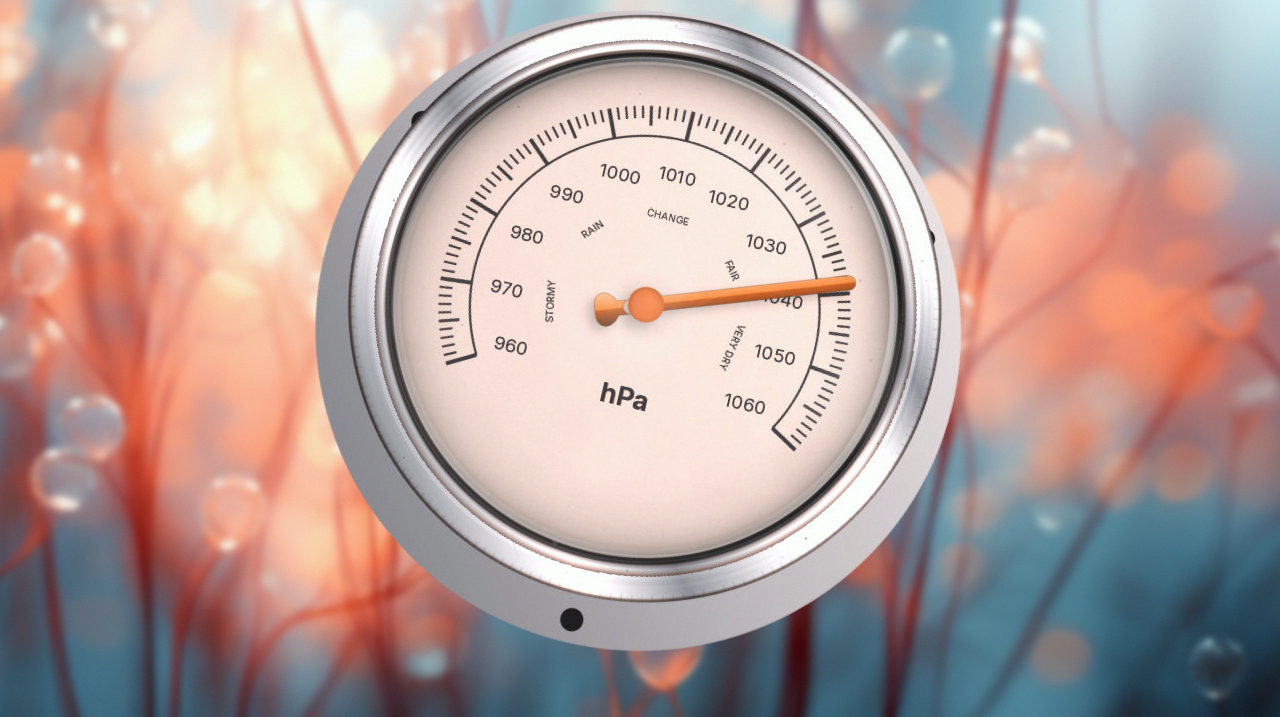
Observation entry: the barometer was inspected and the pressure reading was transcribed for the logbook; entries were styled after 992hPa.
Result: 1039hPa
